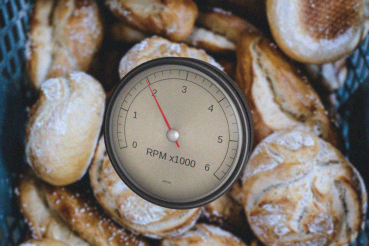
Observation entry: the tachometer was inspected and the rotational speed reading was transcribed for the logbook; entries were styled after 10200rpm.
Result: 2000rpm
